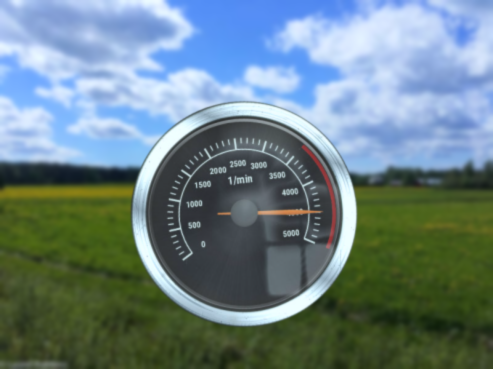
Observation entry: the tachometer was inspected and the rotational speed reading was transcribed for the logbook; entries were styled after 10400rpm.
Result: 4500rpm
